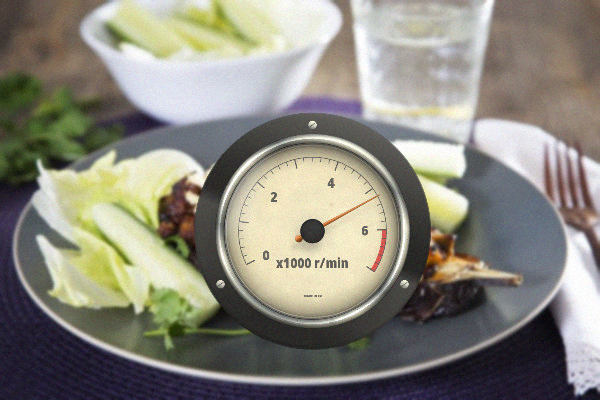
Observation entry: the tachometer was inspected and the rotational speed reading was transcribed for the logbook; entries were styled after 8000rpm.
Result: 5200rpm
